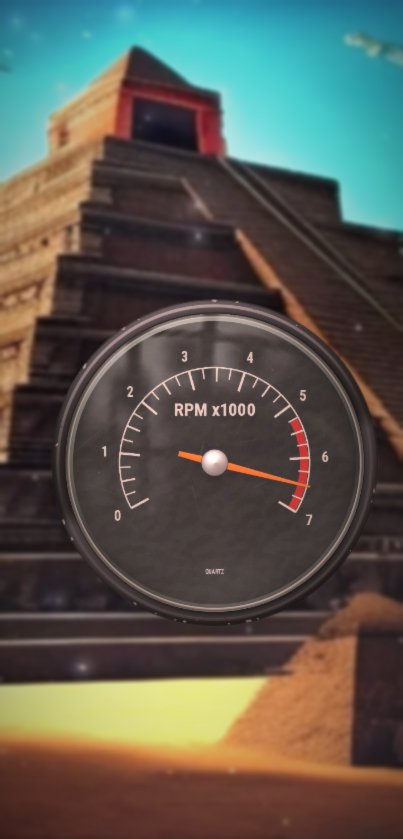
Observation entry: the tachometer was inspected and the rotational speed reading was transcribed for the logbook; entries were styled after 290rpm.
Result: 6500rpm
